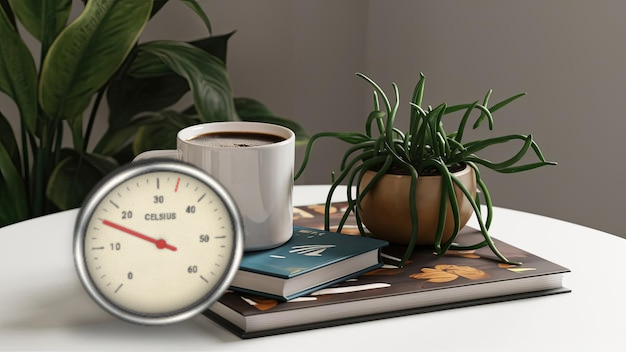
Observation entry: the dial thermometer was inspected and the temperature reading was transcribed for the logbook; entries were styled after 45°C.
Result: 16°C
